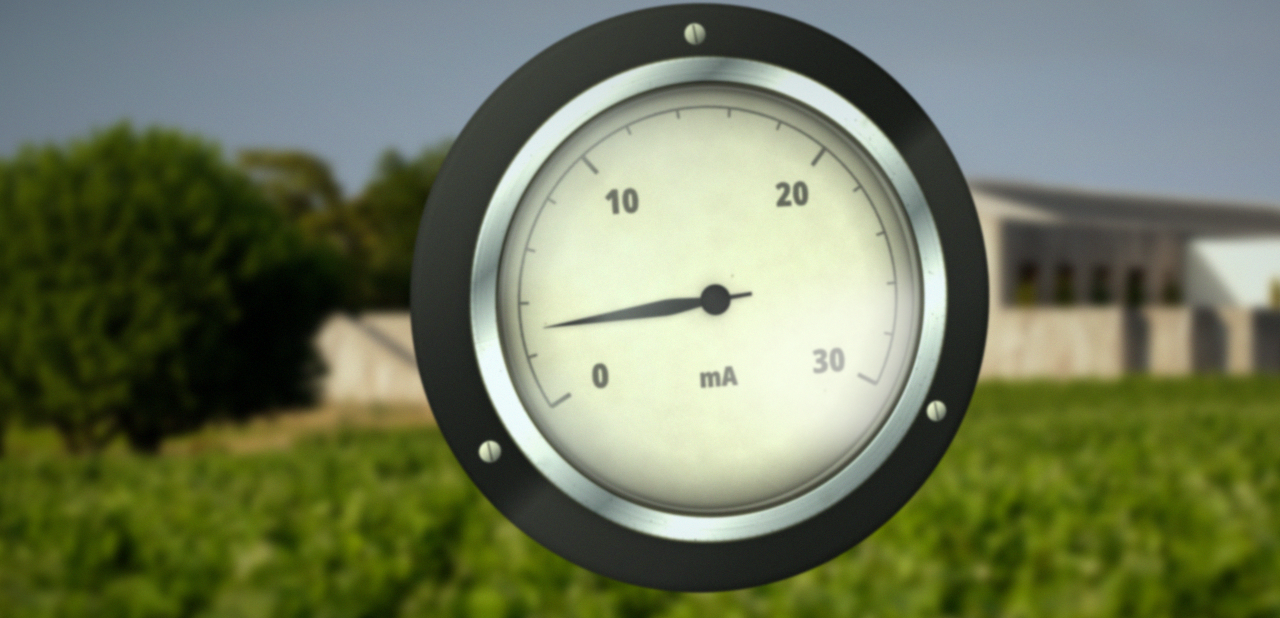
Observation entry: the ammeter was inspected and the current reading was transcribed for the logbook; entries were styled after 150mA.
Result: 3mA
